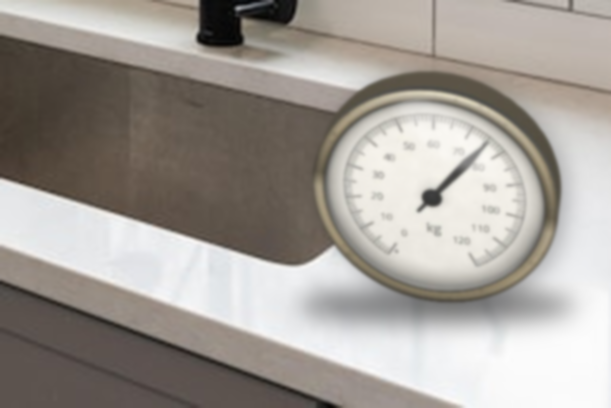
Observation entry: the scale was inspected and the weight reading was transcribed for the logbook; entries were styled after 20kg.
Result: 75kg
